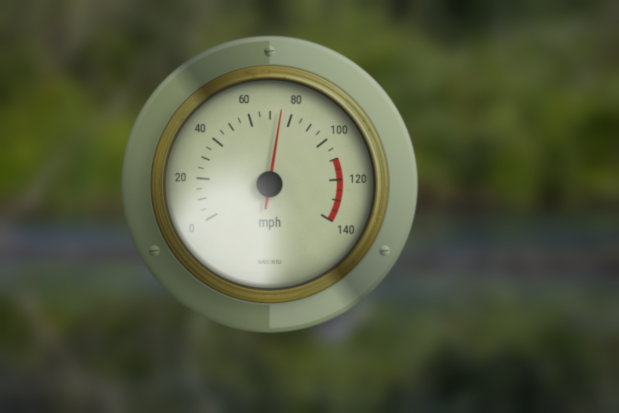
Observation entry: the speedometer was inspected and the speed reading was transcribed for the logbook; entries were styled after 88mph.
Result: 75mph
